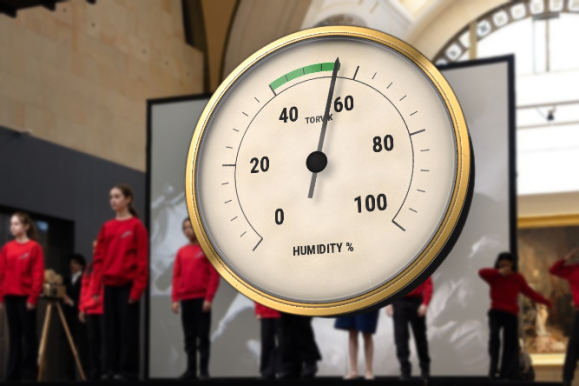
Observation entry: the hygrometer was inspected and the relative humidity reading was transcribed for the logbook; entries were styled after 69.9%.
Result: 56%
